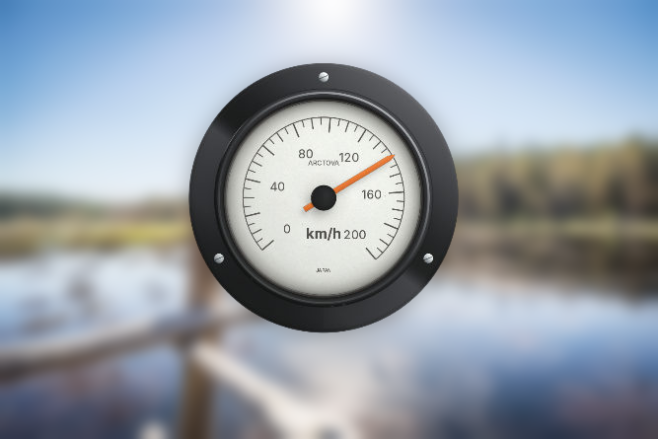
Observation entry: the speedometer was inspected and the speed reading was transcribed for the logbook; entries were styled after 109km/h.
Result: 140km/h
